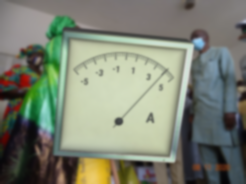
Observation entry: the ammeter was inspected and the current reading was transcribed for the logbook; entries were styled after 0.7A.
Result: 4A
